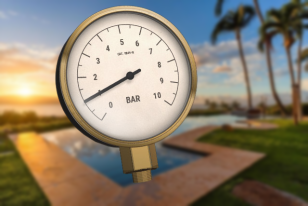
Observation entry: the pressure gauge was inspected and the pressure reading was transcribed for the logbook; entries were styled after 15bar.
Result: 1bar
